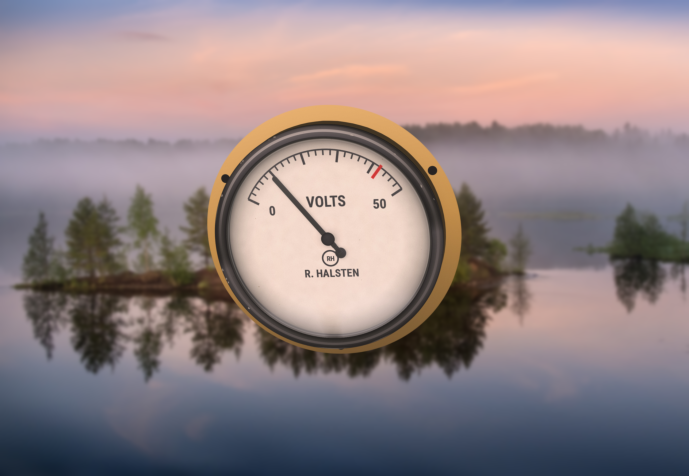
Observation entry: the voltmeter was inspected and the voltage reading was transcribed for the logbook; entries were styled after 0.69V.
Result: 10V
